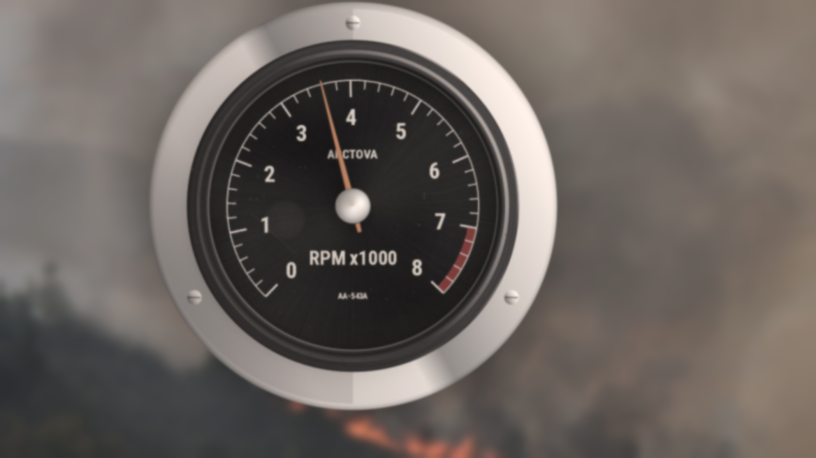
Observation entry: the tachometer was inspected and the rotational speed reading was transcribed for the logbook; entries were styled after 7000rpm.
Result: 3600rpm
